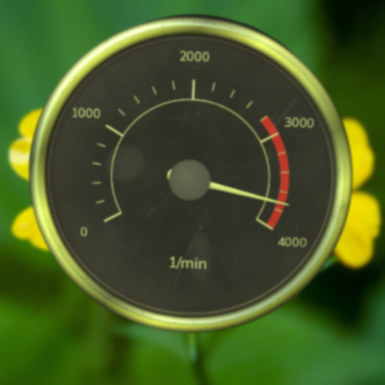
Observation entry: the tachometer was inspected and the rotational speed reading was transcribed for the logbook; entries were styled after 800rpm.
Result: 3700rpm
